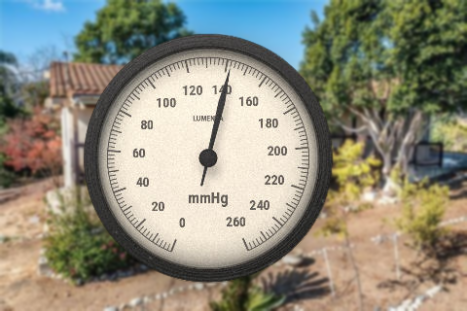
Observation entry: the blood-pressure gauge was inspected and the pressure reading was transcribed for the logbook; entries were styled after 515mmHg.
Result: 142mmHg
